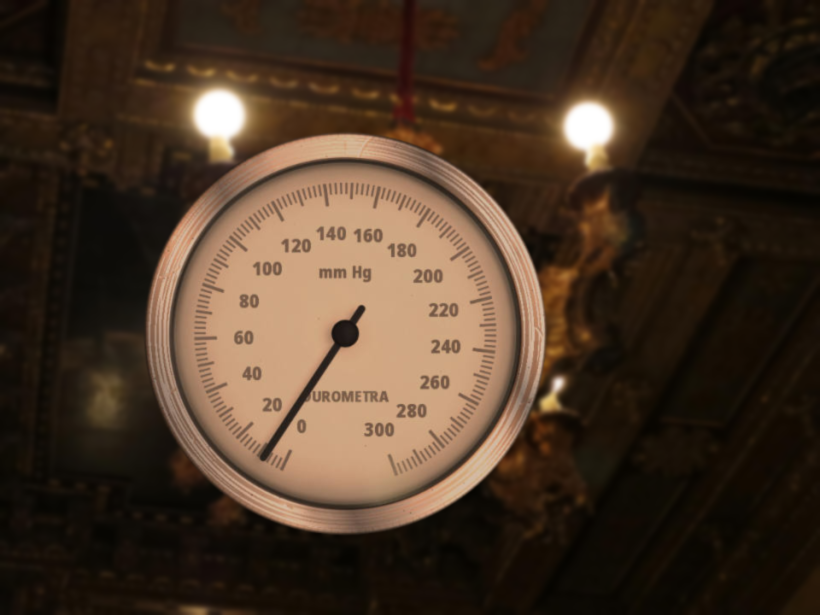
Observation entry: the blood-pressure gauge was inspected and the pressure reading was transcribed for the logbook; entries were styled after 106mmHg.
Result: 8mmHg
